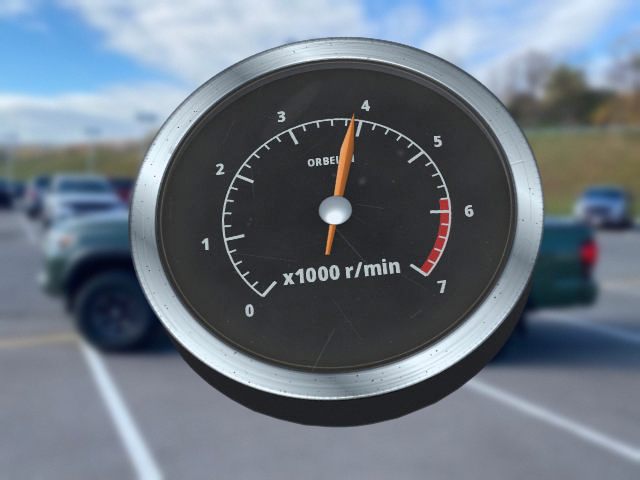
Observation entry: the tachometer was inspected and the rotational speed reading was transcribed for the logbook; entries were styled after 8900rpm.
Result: 3900rpm
